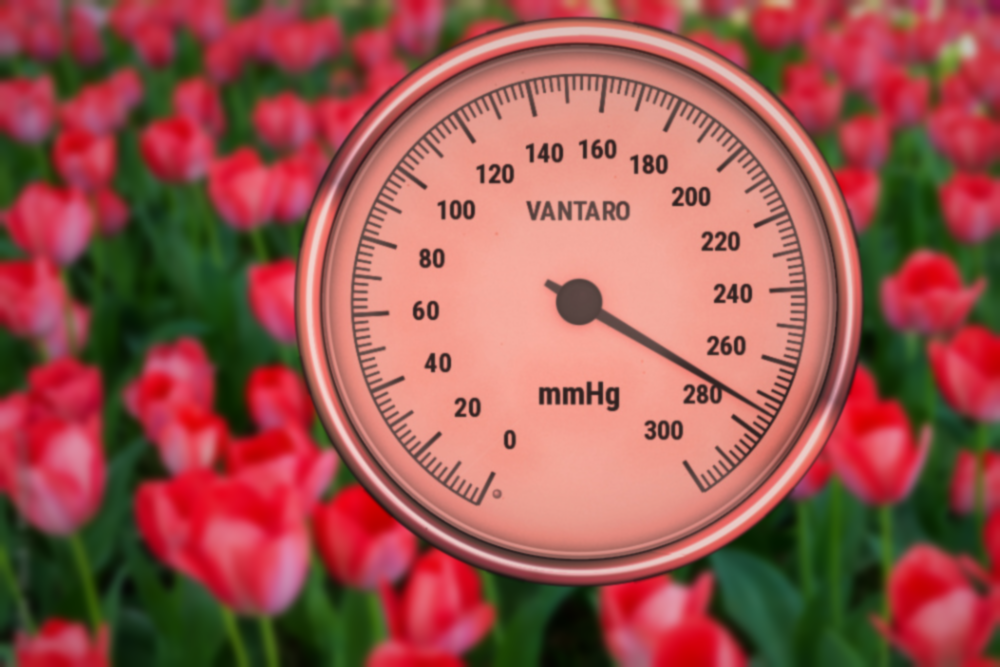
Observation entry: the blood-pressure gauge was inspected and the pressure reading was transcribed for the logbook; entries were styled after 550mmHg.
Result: 274mmHg
